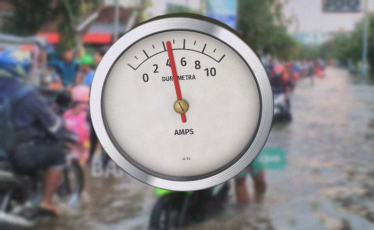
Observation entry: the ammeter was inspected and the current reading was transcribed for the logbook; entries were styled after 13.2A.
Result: 4.5A
